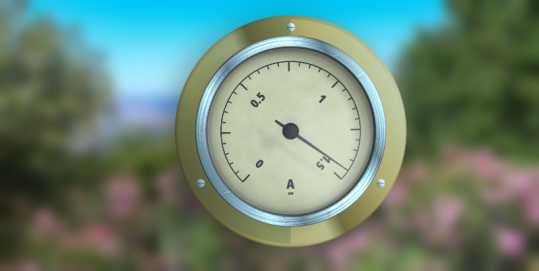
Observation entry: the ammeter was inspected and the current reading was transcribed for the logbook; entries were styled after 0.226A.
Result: 1.45A
